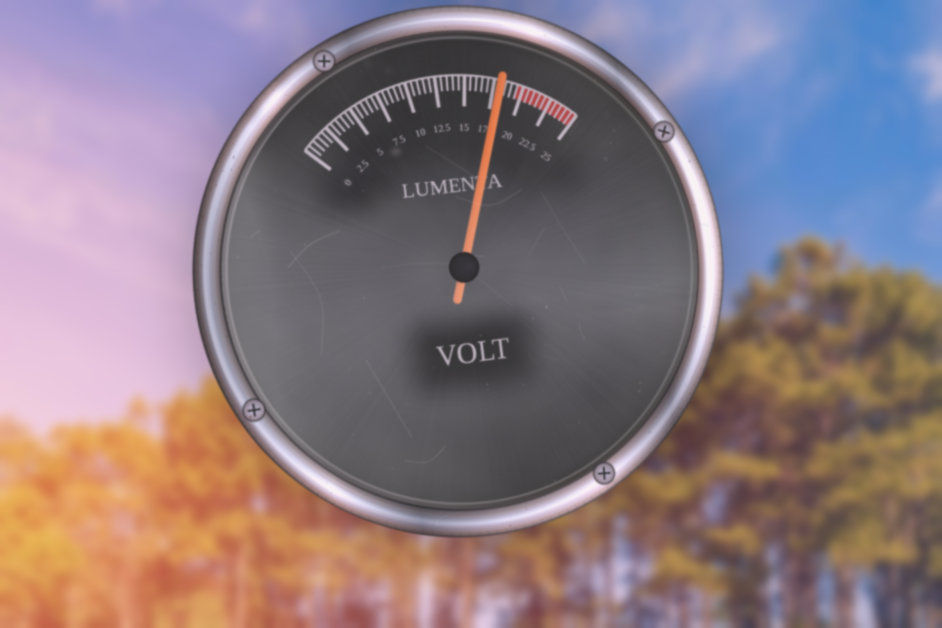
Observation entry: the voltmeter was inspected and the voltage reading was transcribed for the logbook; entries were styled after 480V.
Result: 18V
